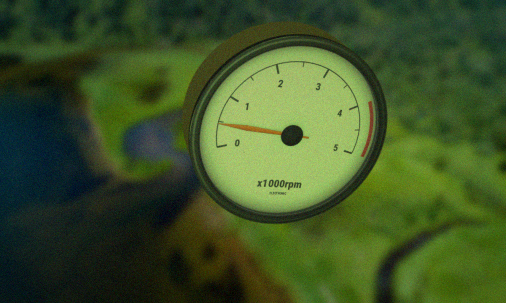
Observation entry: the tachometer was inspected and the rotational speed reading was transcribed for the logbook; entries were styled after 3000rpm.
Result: 500rpm
